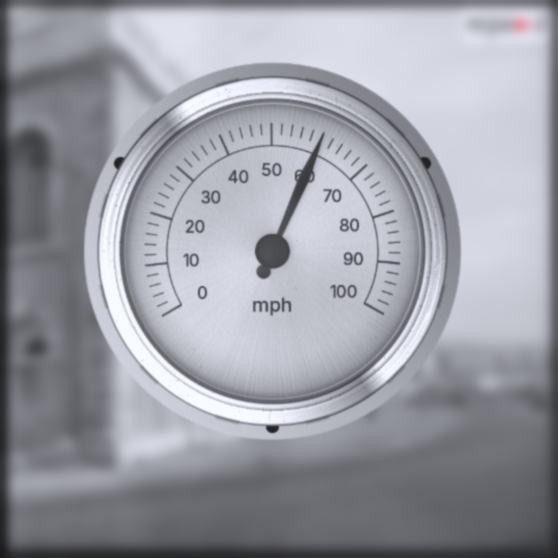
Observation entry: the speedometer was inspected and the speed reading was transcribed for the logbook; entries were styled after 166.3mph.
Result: 60mph
